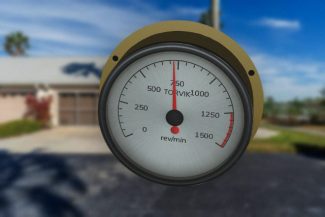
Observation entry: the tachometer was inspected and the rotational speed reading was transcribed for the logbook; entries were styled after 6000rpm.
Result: 725rpm
